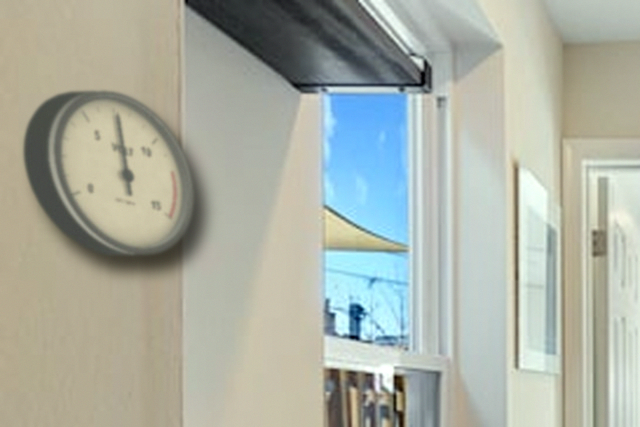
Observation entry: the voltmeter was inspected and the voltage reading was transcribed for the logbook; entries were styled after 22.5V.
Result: 7V
